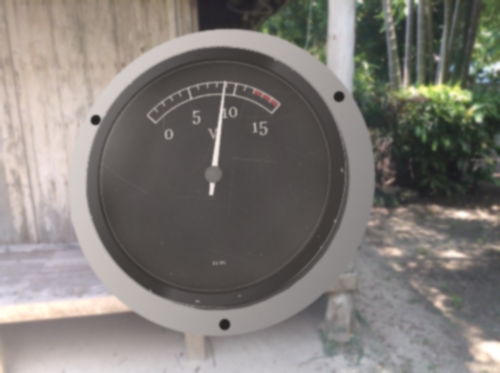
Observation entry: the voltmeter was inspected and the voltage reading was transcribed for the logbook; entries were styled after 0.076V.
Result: 9V
